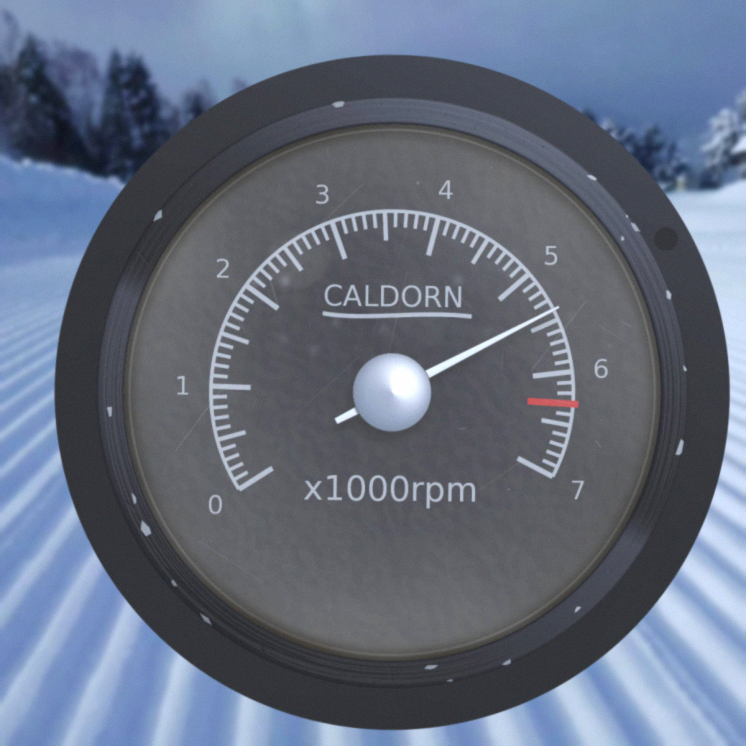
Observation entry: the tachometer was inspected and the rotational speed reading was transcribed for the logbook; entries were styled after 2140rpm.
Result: 5400rpm
